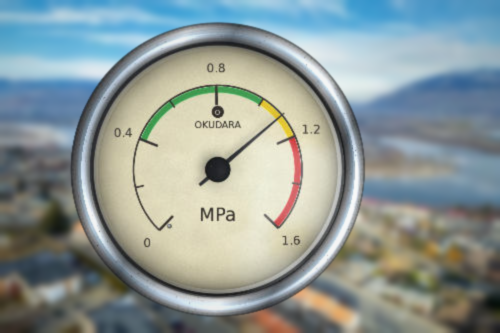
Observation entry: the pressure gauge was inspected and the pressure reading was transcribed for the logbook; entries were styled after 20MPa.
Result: 1.1MPa
